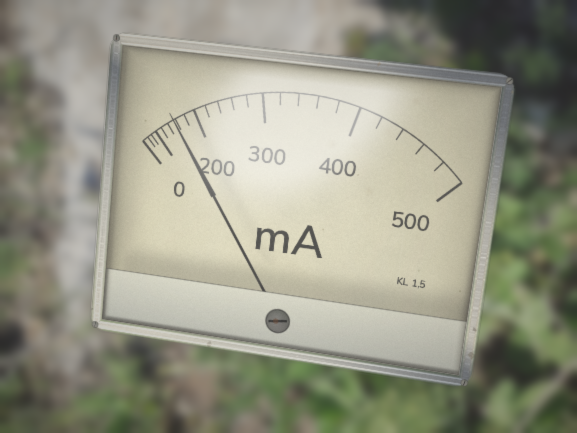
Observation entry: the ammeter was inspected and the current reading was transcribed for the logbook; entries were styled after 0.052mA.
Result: 160mA
